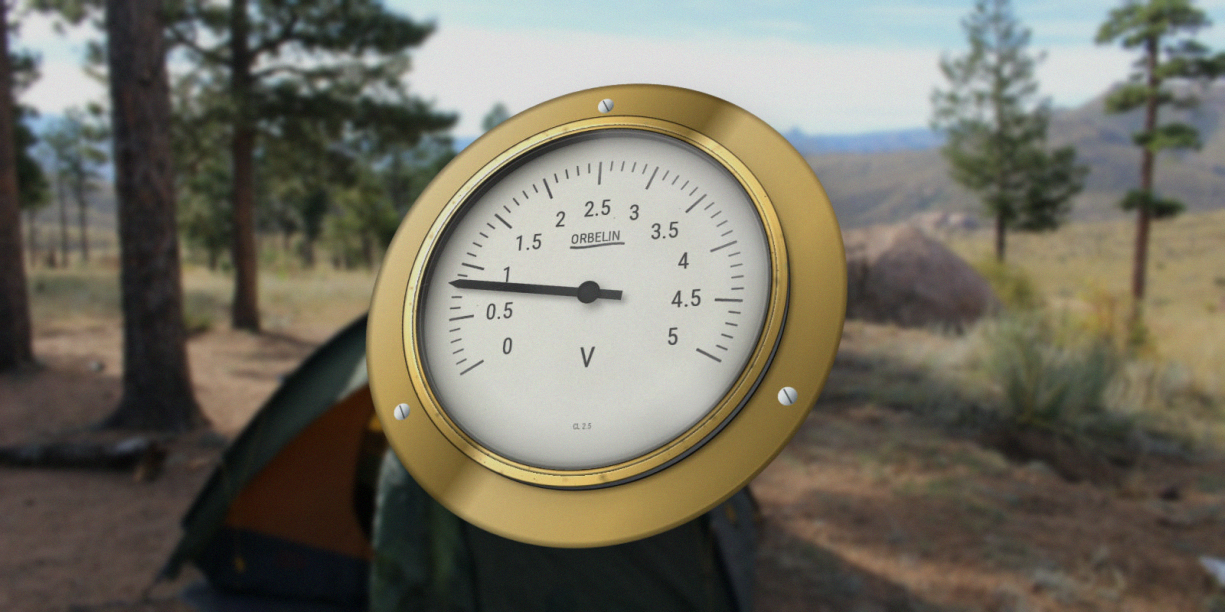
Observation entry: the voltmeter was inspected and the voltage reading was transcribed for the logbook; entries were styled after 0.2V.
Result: 0.8V
